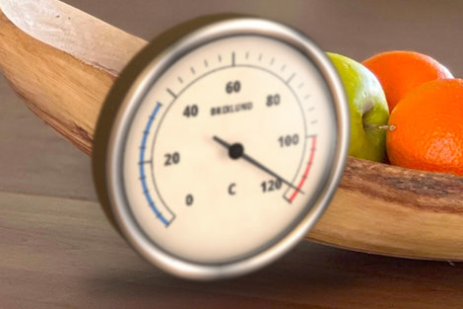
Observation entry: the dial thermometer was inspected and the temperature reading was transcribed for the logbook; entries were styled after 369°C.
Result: 116°C
